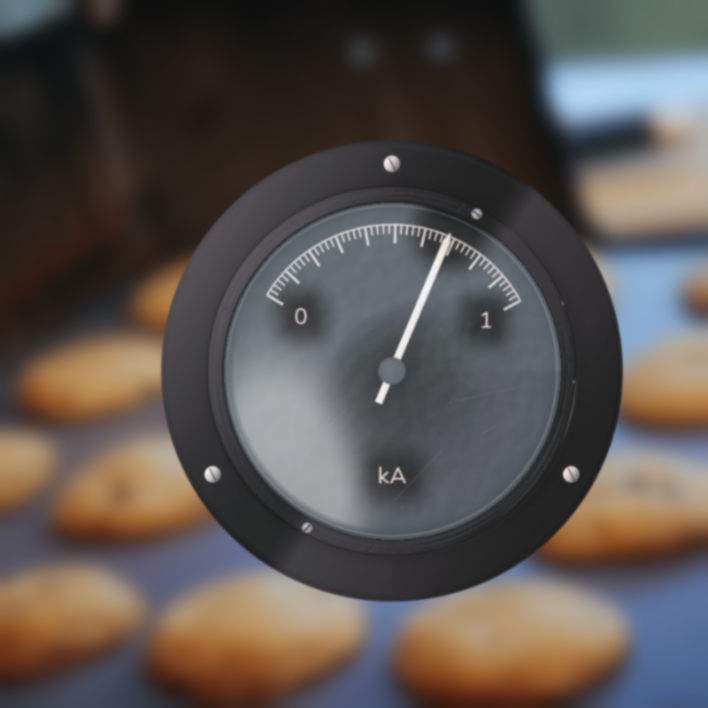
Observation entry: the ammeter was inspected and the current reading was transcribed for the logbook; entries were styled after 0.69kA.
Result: 0.68kA
